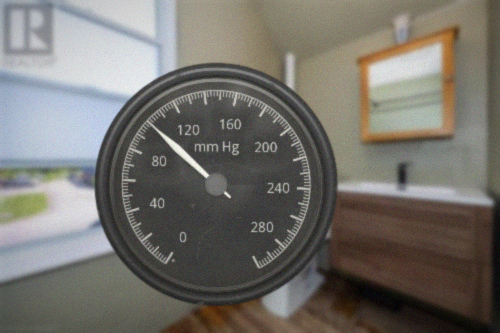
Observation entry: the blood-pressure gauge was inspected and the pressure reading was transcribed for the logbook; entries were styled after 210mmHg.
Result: 100mmHg
